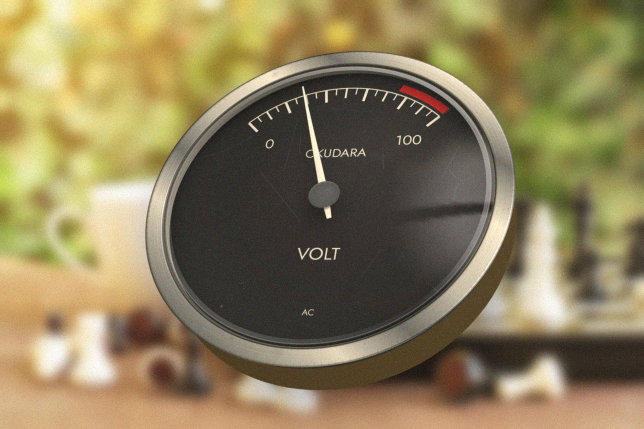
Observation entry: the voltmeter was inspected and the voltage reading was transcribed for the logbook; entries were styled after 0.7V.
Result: 30V
